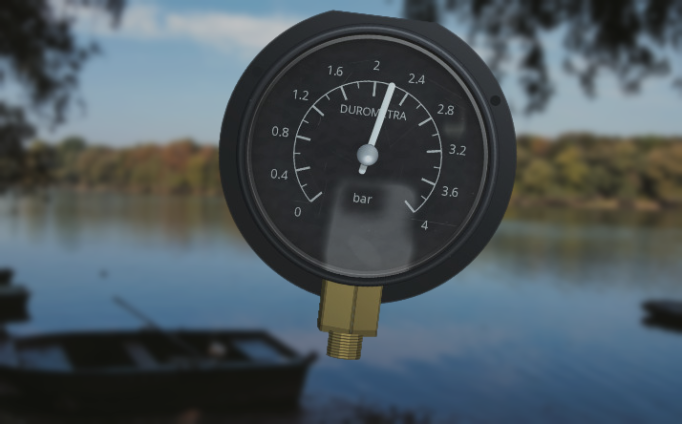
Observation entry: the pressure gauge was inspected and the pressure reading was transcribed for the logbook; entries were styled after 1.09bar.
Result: 2.2bar
